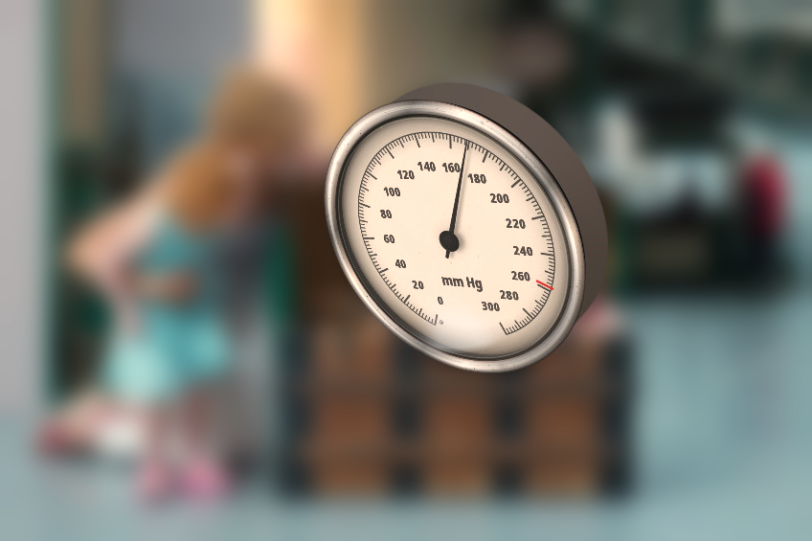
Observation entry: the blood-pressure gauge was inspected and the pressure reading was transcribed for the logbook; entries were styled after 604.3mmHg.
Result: 170mmHg
